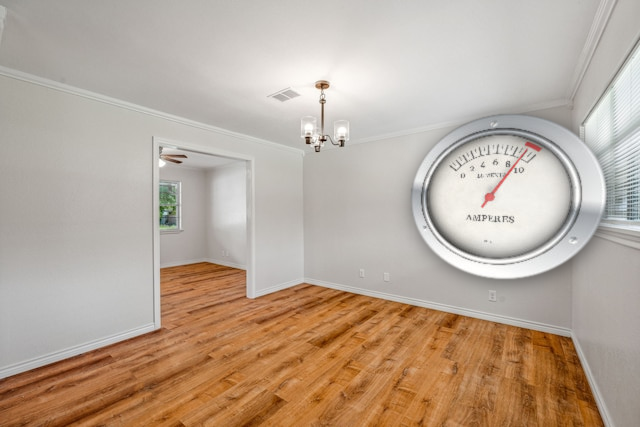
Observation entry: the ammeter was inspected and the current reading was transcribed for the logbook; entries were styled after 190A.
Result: 9A
